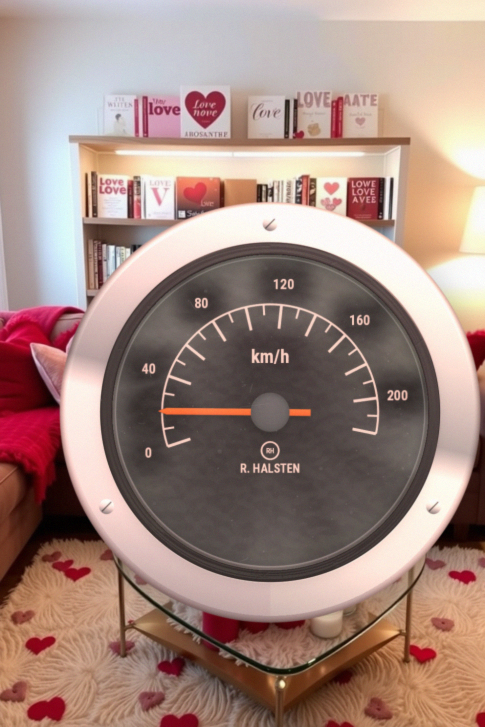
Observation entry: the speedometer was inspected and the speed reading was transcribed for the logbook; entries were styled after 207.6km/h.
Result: 20km/h
